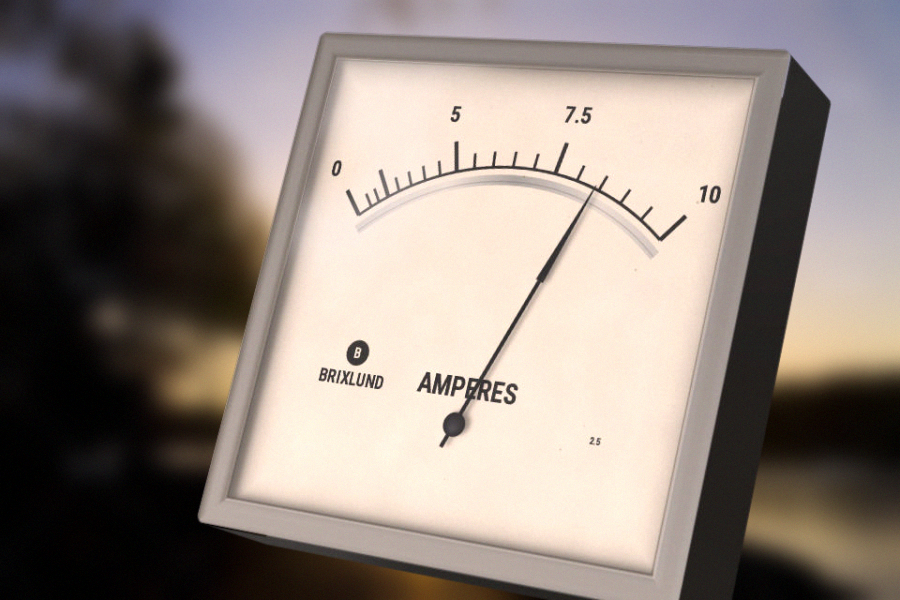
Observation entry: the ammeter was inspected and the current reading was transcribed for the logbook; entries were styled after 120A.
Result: 8.5A
